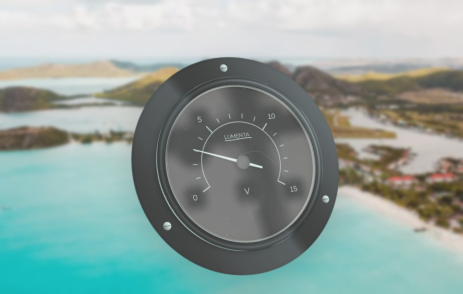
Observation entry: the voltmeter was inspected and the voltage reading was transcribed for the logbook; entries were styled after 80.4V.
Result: 3V
